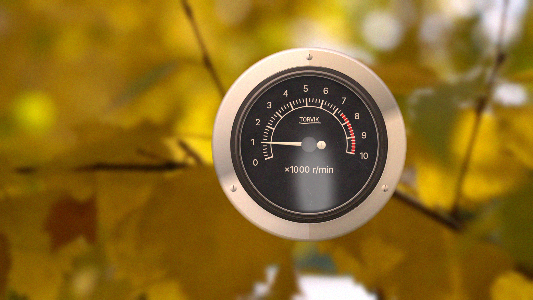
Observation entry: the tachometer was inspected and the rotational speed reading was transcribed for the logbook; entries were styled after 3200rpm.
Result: 1000rpm
